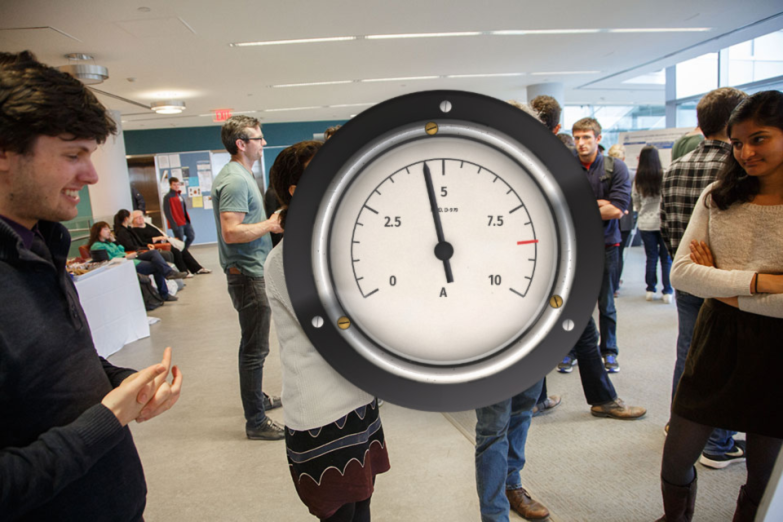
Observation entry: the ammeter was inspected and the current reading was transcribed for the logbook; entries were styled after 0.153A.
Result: 4.5A
